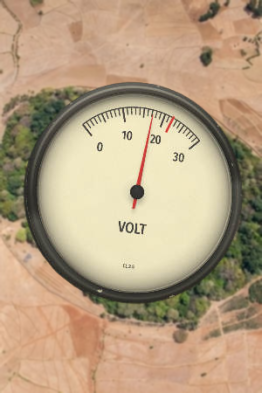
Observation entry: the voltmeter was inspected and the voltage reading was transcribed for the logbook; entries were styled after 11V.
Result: 17V
